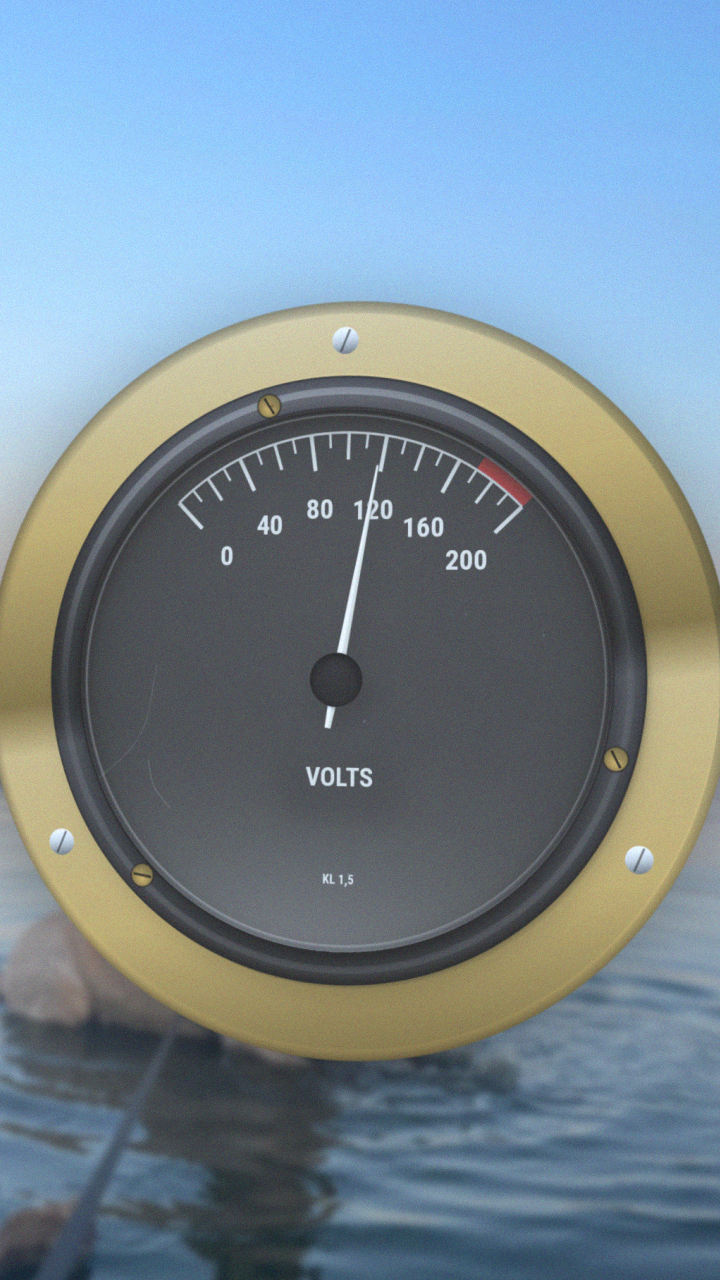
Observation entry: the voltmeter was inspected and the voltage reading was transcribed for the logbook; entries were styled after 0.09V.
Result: 120V
